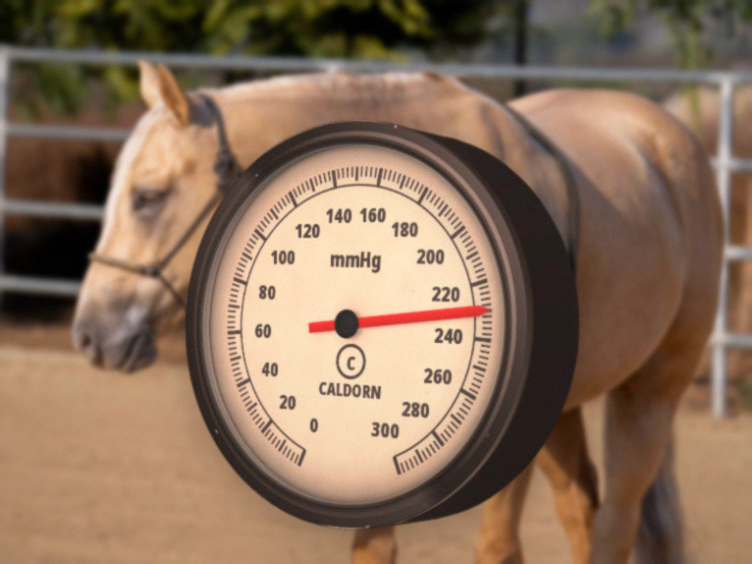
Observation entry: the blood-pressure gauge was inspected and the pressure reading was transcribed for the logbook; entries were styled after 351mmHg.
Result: 230mmHg
